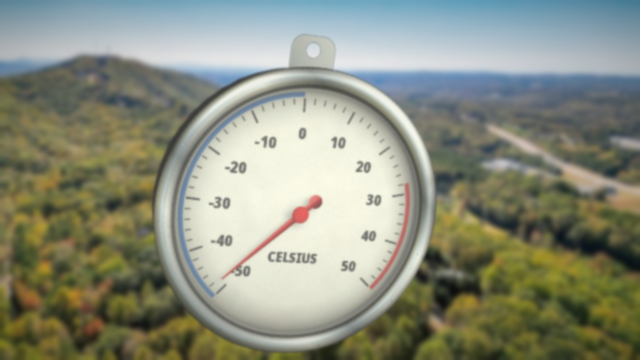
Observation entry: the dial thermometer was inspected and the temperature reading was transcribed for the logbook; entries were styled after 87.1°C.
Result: -48°C
